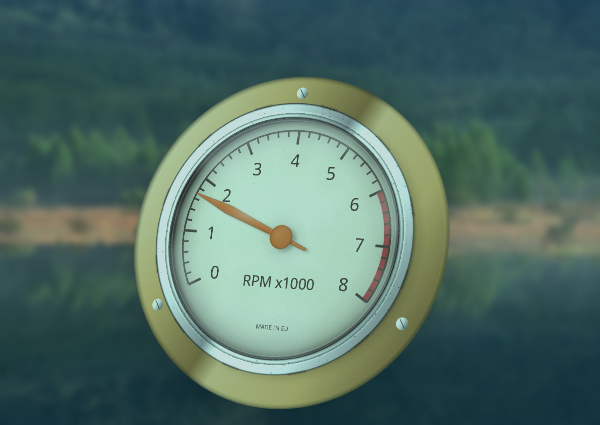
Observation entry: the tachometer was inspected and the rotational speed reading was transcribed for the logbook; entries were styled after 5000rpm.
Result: 1700rpm
